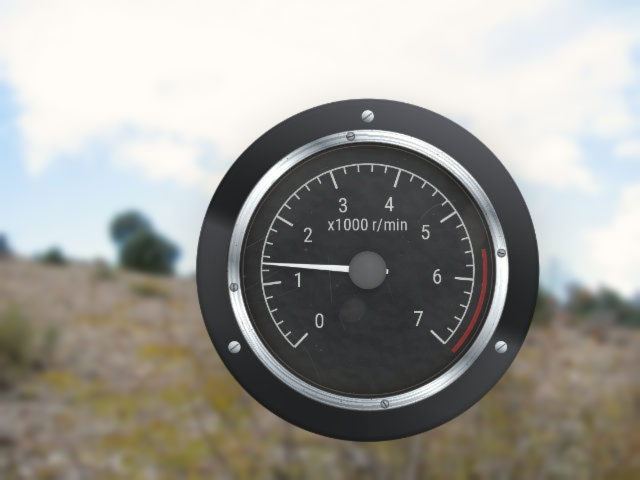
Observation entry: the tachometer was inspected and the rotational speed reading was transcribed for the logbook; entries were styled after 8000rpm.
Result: 1300rpm
